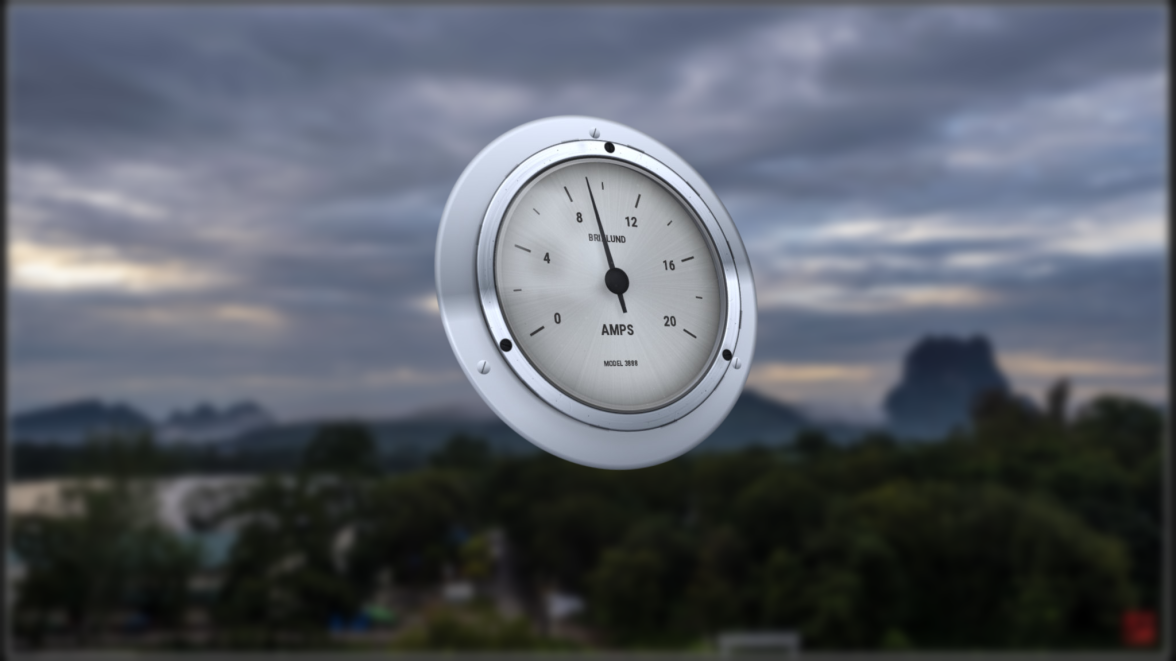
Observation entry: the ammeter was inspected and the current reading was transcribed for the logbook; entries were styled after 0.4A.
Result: 9A
